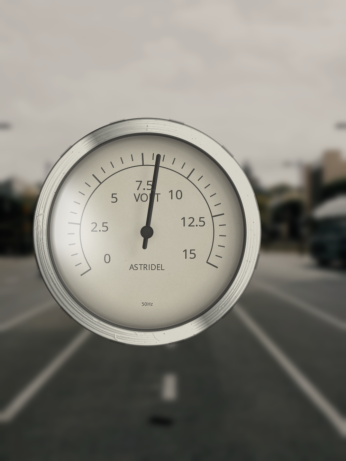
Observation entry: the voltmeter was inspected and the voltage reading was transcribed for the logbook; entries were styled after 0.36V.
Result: 8.25V
